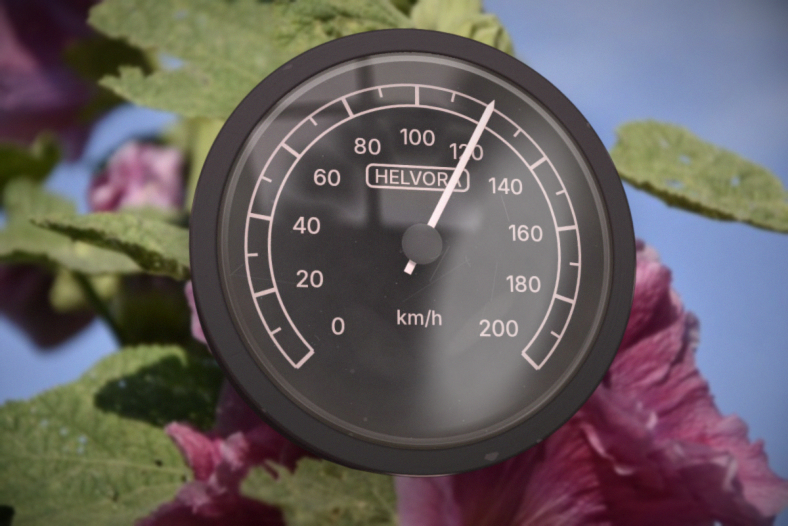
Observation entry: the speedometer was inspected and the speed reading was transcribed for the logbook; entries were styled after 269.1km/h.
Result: 120km/h
